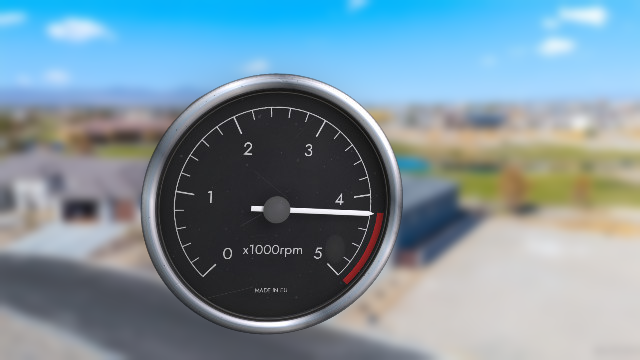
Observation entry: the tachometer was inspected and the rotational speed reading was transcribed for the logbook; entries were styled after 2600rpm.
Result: 4200rpm
